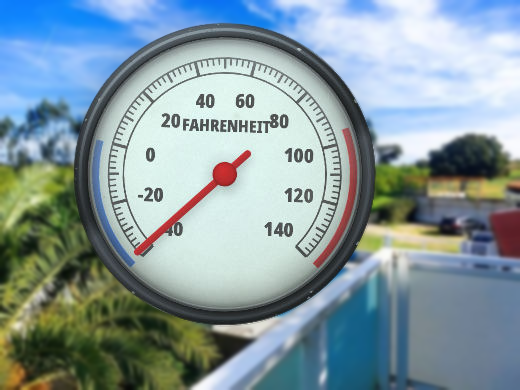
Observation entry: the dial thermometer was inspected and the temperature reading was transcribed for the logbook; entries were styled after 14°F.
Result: -38°F
